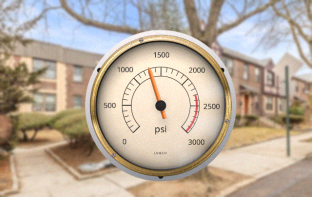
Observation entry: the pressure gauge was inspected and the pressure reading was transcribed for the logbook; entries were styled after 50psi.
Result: 1300psi
